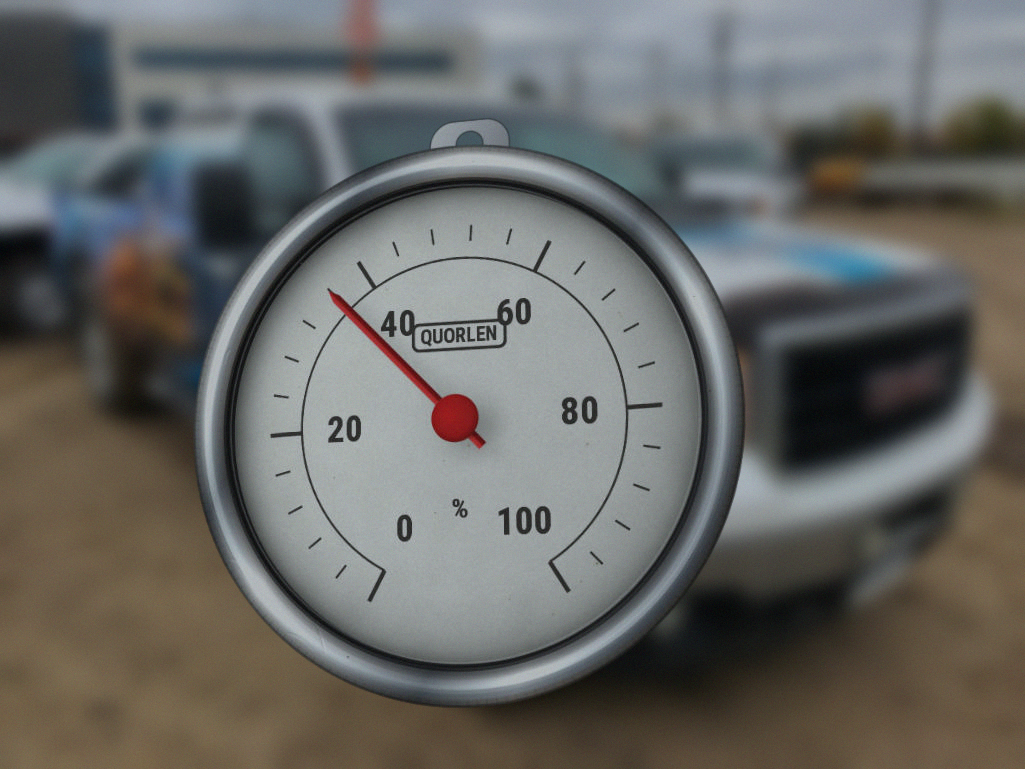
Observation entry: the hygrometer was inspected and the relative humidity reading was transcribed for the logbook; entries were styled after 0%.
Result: 36%
